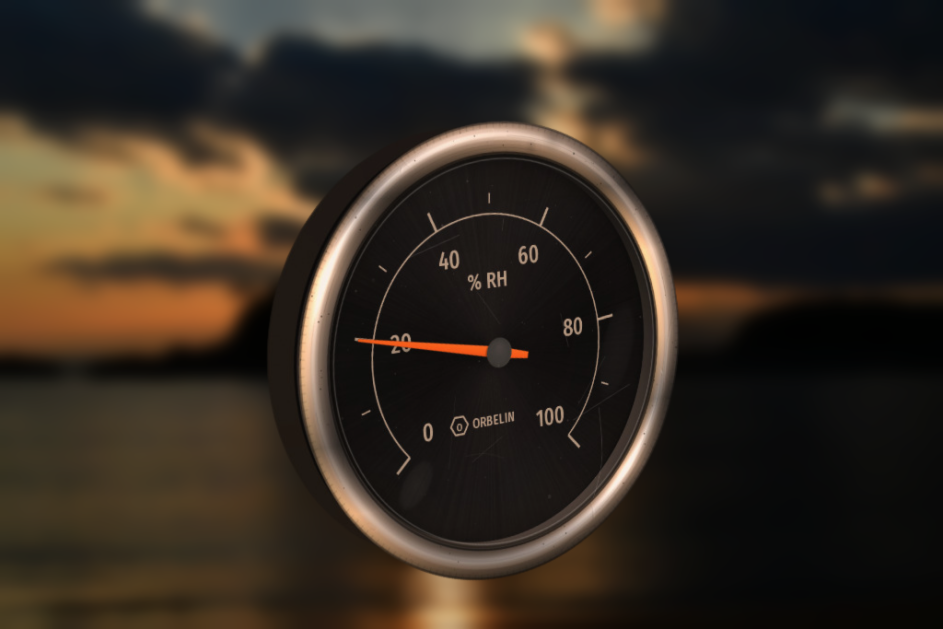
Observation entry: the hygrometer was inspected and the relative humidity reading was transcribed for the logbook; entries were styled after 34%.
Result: 20%
